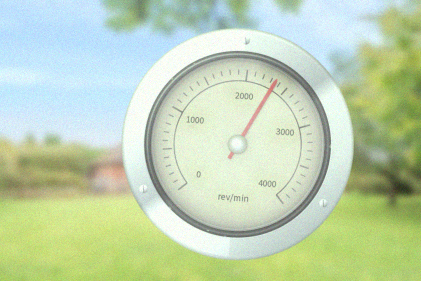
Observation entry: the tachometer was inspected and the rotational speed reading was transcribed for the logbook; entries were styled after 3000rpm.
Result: 2350rpm
